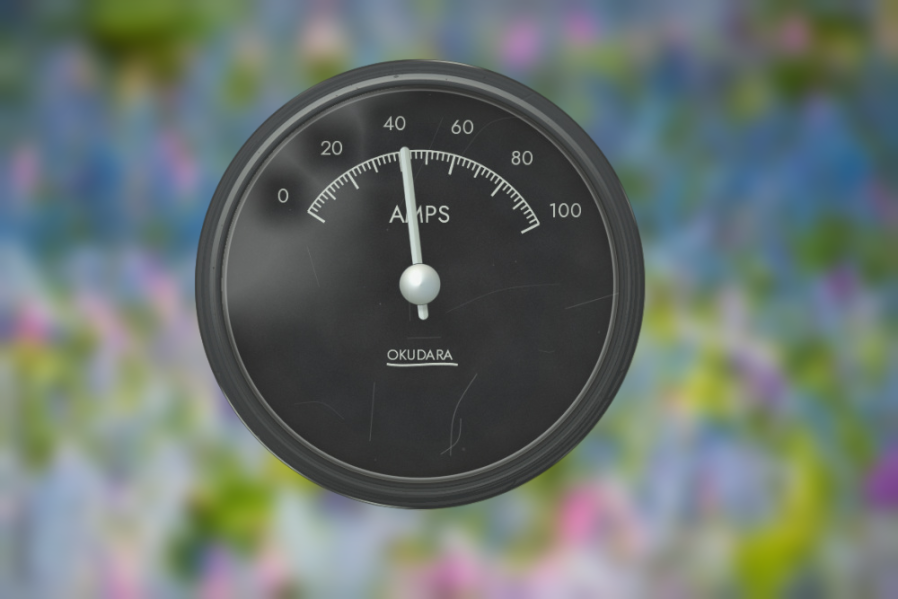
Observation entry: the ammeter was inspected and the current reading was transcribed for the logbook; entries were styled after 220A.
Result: 42A
